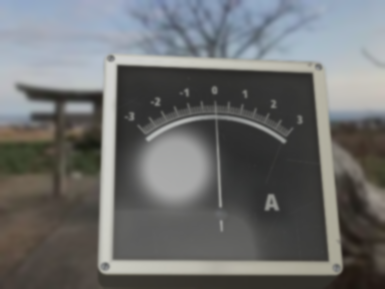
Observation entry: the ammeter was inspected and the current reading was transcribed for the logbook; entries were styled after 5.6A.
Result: 0A
